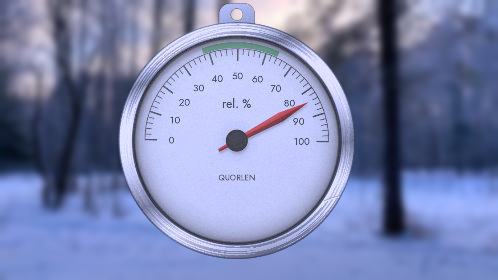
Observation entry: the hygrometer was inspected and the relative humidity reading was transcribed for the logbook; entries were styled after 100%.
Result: 84%
